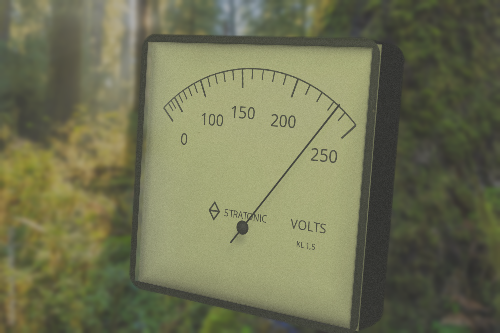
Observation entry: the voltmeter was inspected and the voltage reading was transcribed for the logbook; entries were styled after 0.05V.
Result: 235V
